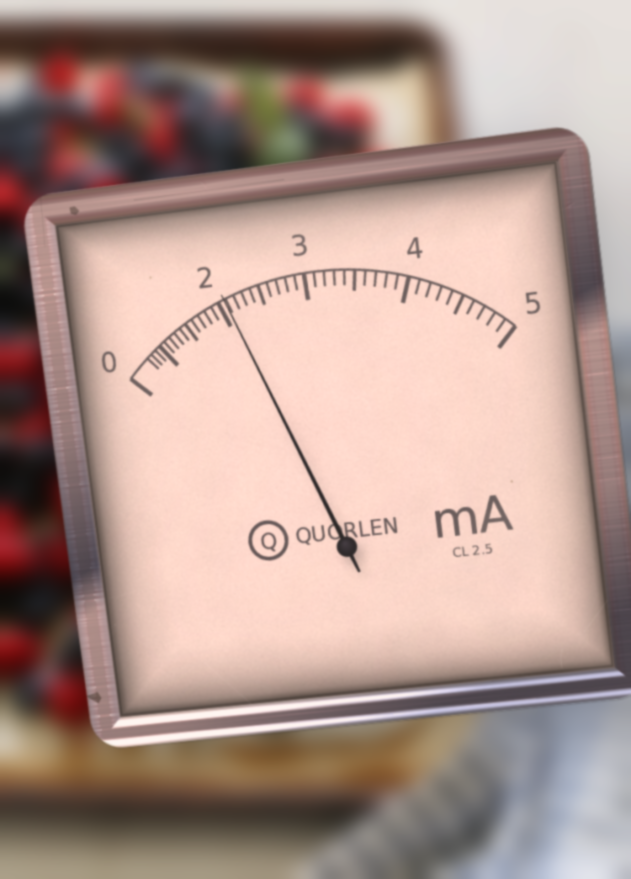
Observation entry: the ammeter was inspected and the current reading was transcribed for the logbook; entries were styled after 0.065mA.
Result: 2.1mA
